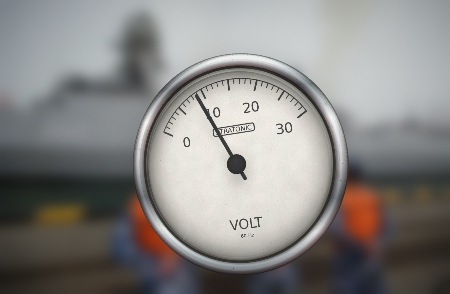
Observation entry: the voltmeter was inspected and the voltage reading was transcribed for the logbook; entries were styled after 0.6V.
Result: 9V
